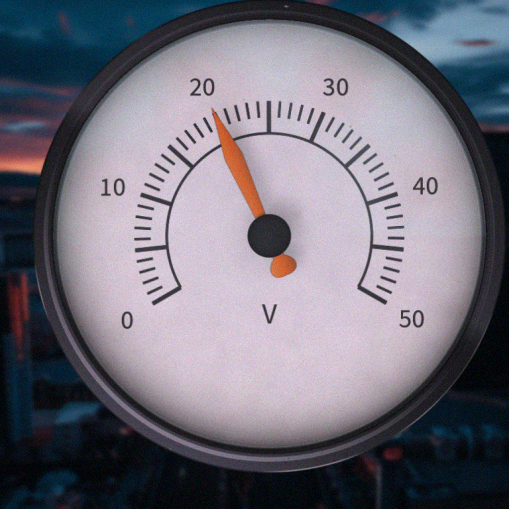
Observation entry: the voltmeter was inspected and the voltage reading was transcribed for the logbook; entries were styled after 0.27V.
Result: 20V
